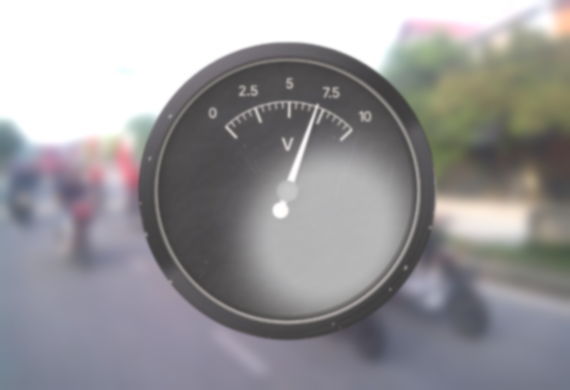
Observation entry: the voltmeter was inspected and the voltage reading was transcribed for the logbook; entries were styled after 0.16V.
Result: 7V
